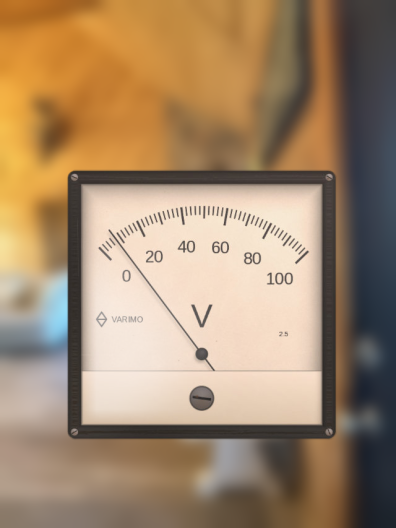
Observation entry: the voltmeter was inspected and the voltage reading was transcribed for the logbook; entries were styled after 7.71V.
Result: 8V
